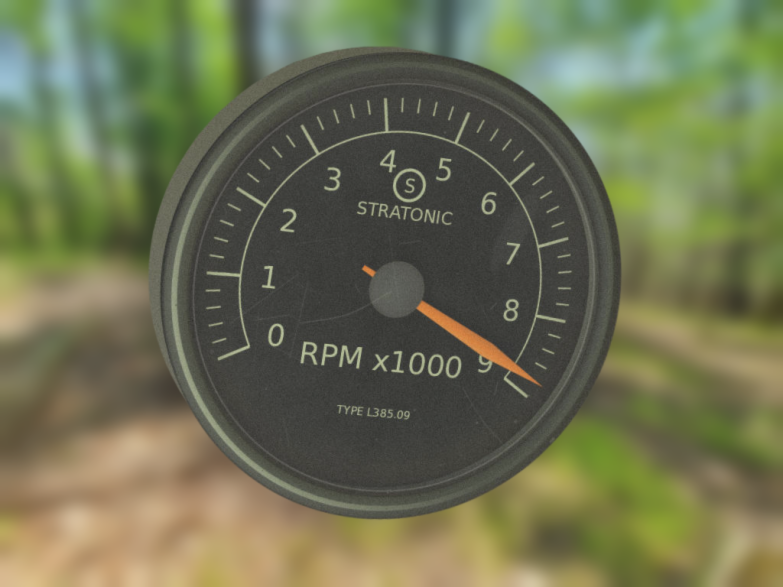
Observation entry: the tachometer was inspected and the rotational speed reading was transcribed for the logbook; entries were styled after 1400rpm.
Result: 8800rpm
